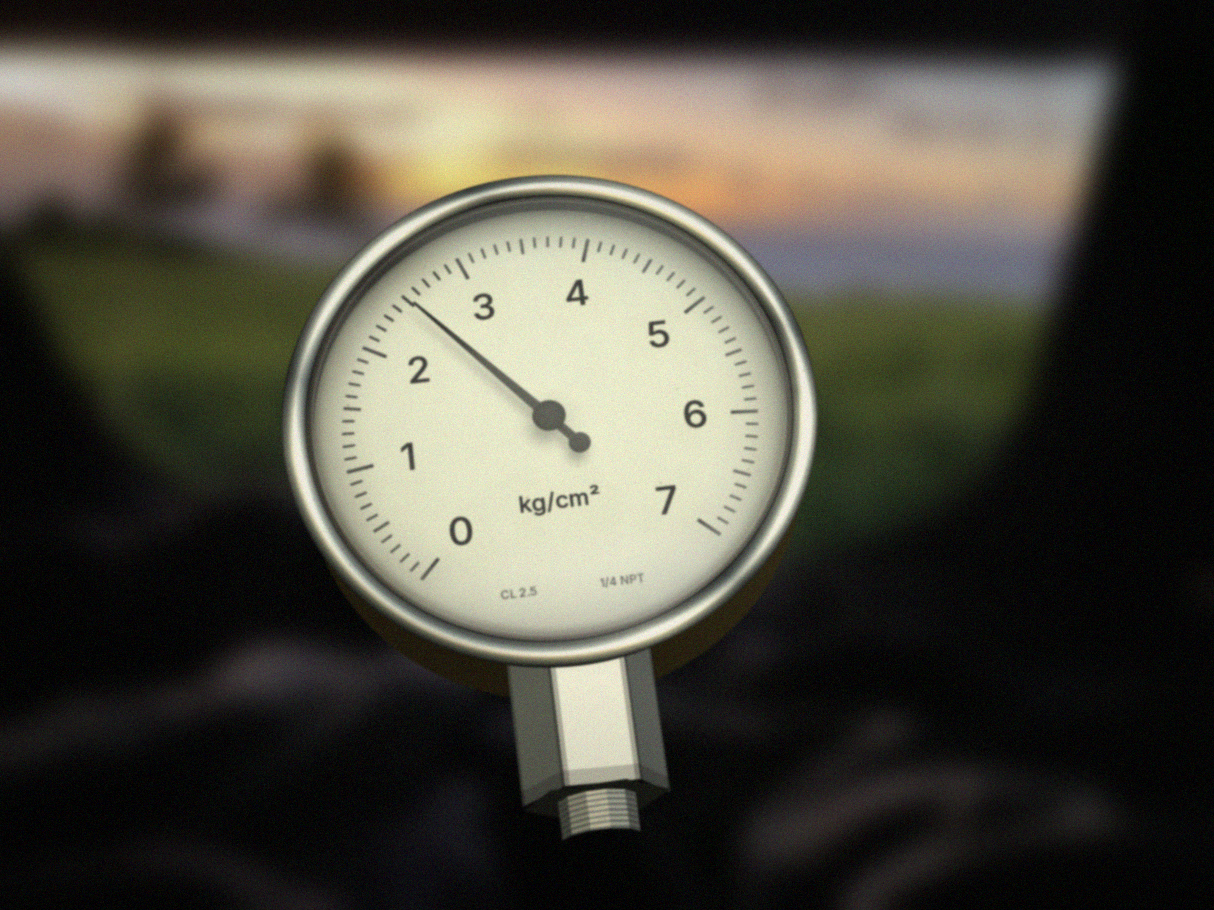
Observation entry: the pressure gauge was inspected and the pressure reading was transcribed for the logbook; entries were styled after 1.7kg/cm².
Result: 2.5kg/cm²
